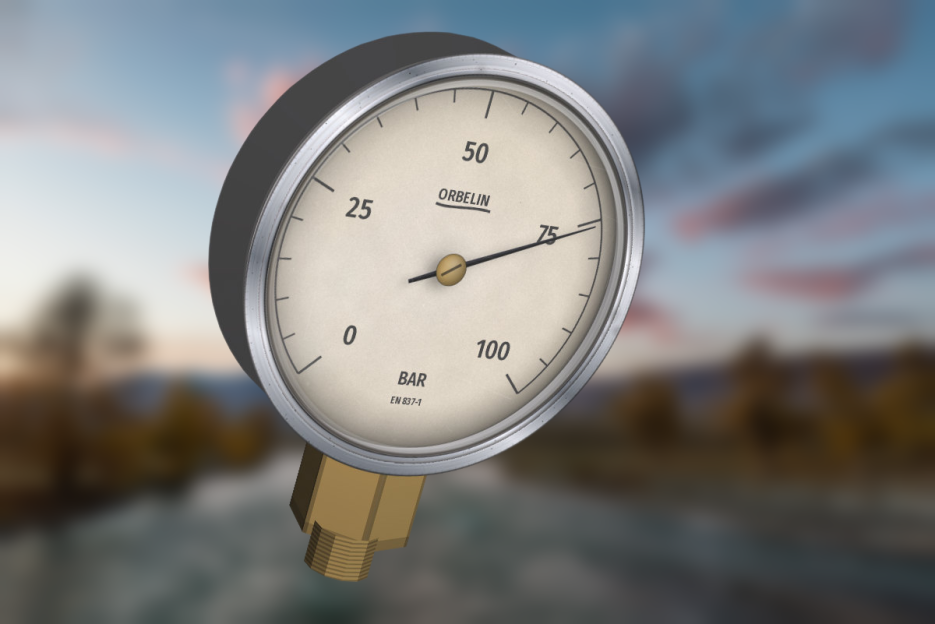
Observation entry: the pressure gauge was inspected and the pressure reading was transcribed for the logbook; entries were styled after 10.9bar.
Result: 75bar
